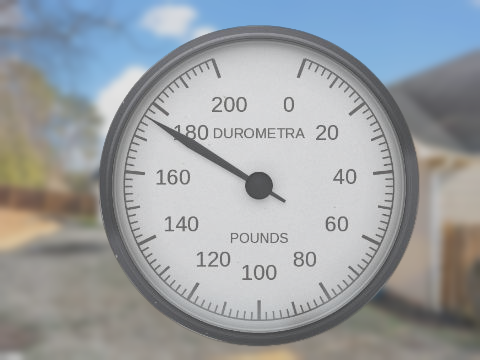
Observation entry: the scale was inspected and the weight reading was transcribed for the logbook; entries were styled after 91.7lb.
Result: 176lb
